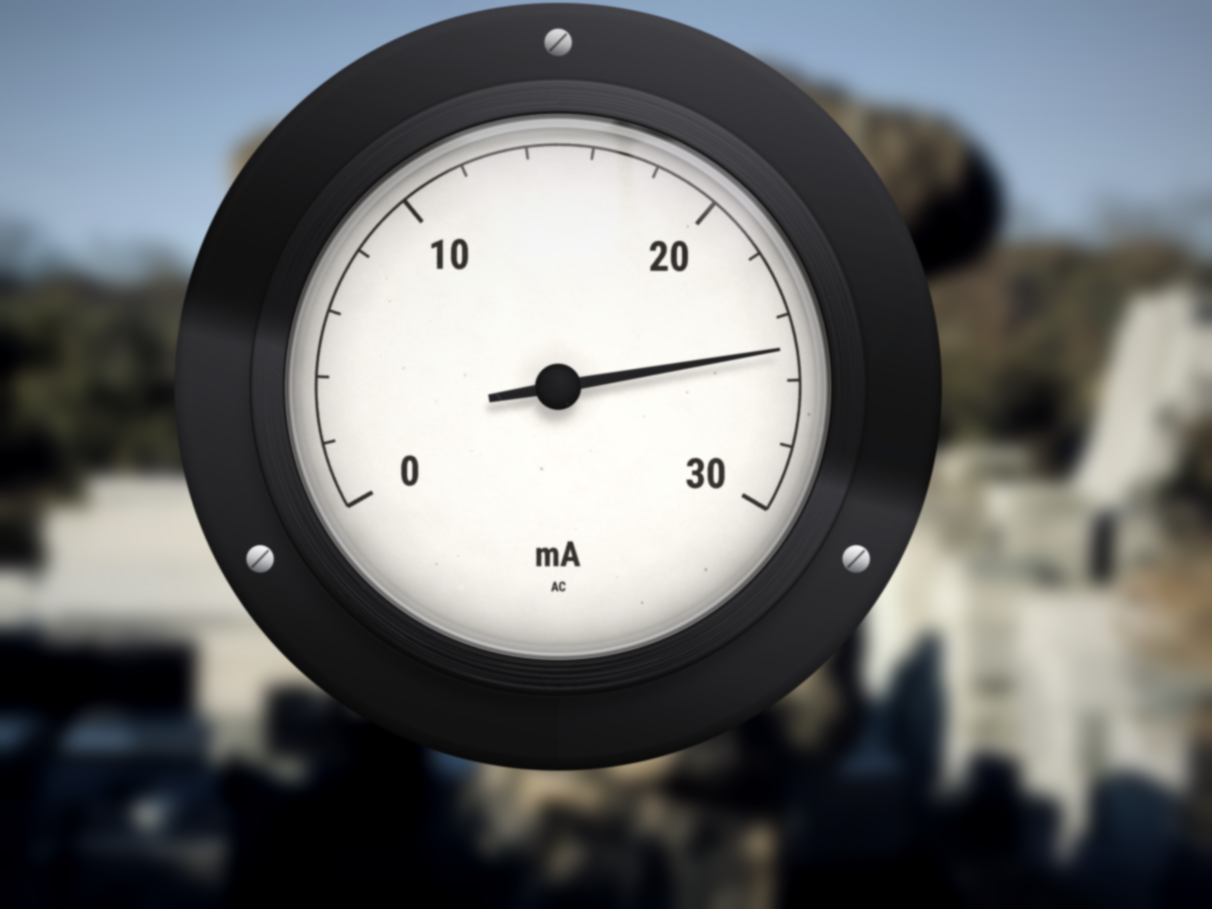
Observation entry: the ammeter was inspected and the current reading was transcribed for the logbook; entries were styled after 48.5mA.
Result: 25mA
